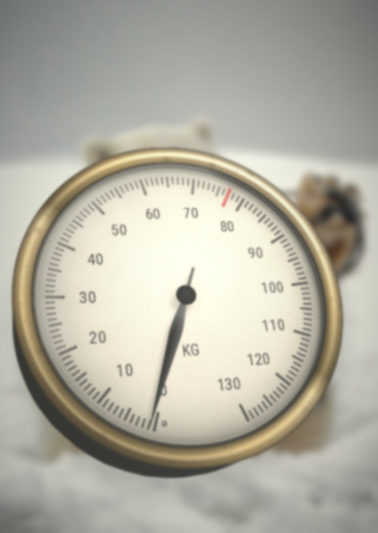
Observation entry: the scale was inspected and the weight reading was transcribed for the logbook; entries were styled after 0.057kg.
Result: 1kg
